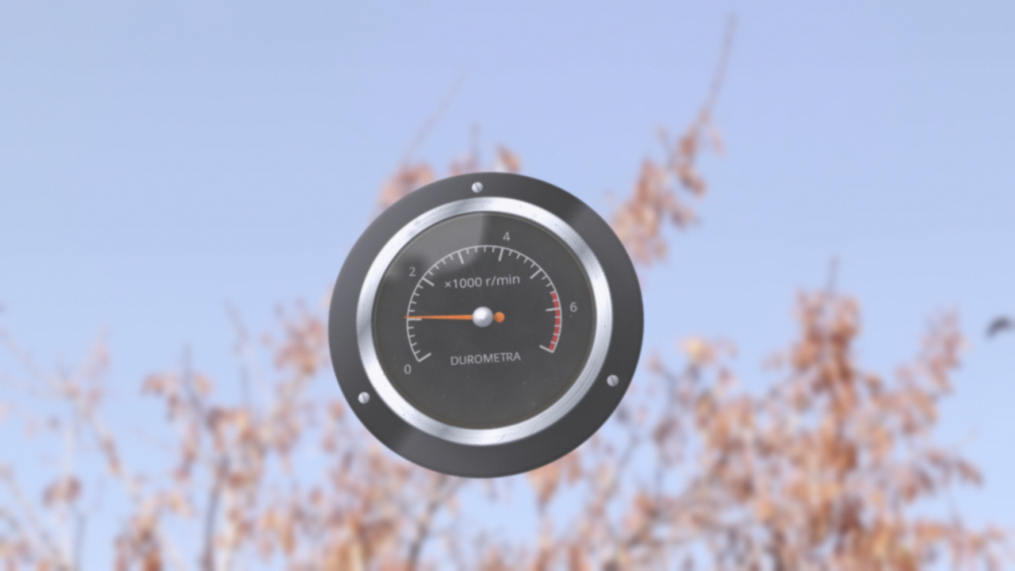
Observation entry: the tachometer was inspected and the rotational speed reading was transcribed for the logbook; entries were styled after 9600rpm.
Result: 1000rpm
